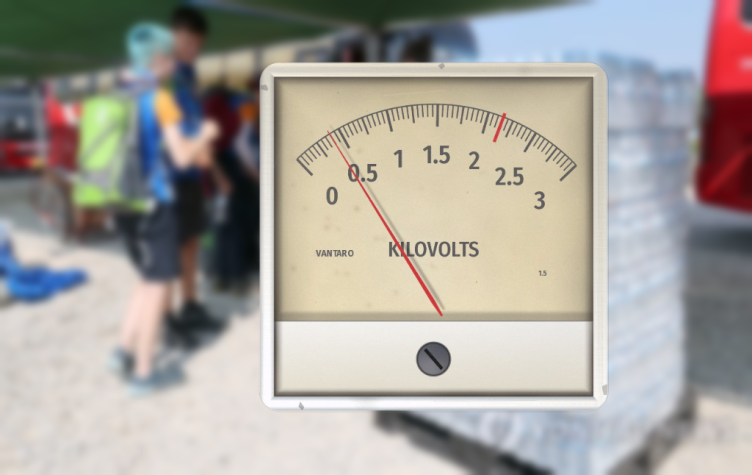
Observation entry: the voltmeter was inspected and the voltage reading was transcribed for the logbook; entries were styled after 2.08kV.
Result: 0.4kV
